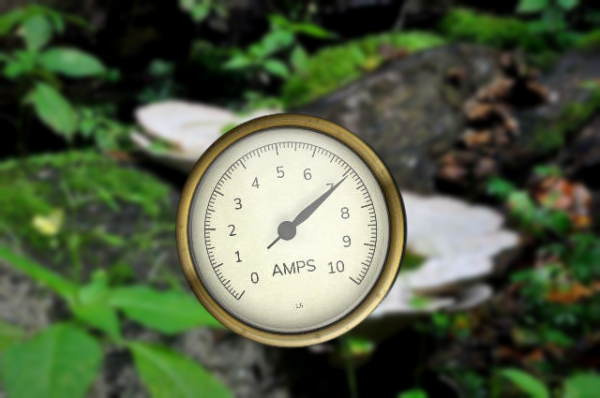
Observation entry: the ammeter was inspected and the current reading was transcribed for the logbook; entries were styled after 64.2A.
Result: 7.1A
